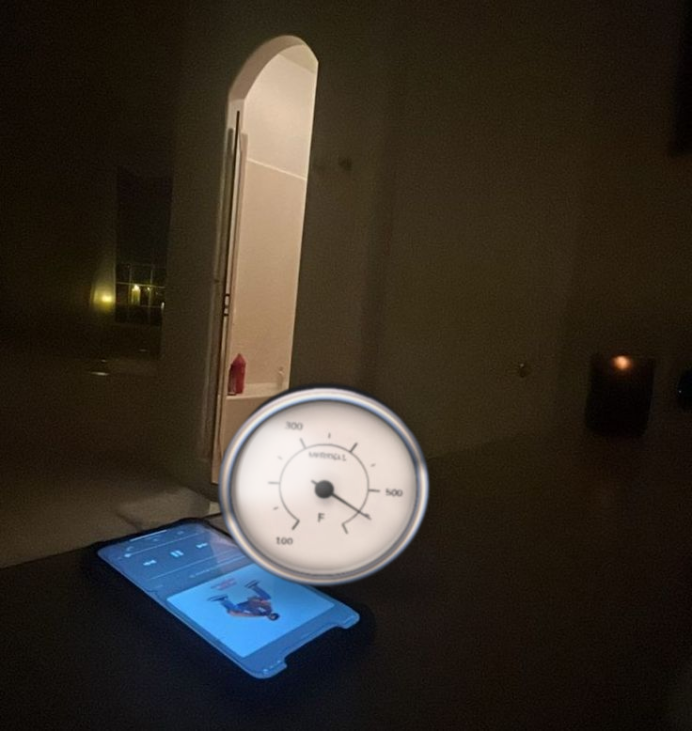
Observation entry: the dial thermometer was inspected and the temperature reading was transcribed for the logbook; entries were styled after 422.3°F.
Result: 550°F
